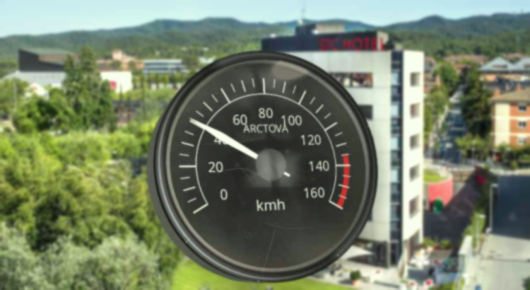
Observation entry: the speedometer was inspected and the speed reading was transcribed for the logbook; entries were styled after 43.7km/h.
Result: 40km/h
